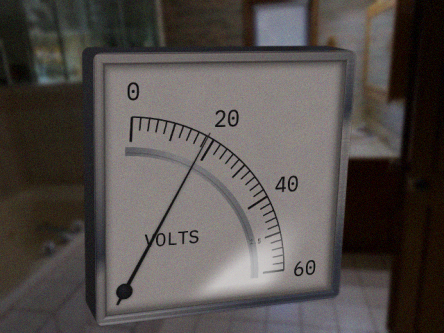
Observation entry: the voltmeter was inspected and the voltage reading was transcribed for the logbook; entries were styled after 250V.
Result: 18V
